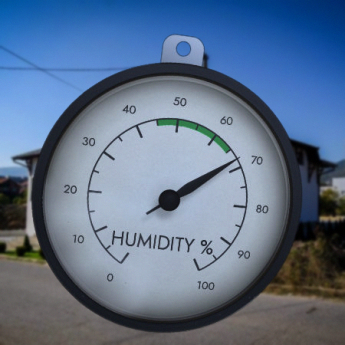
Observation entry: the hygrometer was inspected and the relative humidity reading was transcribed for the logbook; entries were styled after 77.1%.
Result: 67.5%
